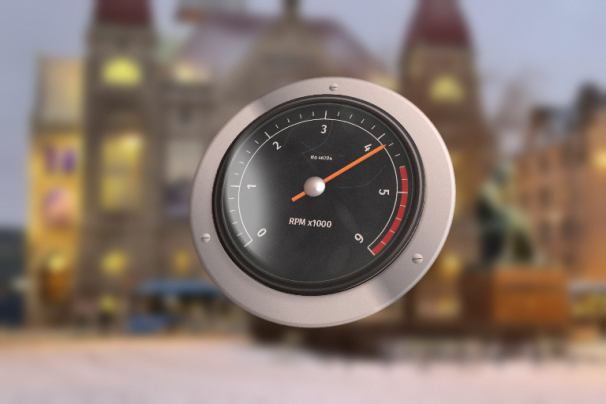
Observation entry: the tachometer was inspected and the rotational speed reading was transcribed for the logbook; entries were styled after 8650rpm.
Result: 4200rpm
